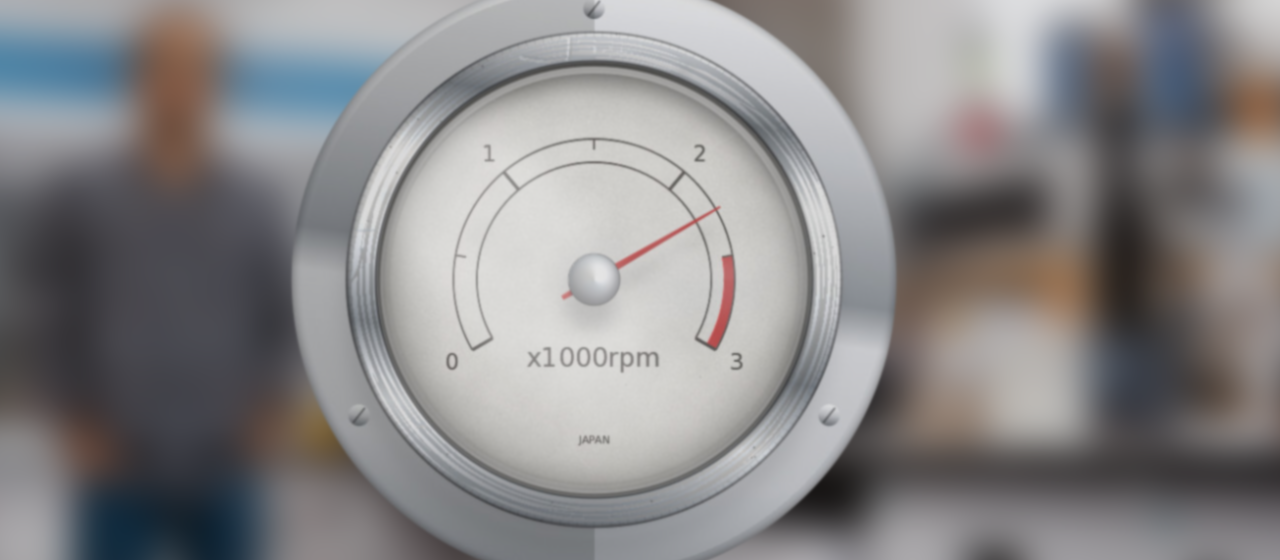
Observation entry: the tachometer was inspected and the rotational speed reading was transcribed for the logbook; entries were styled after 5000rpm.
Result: 2250rpm
